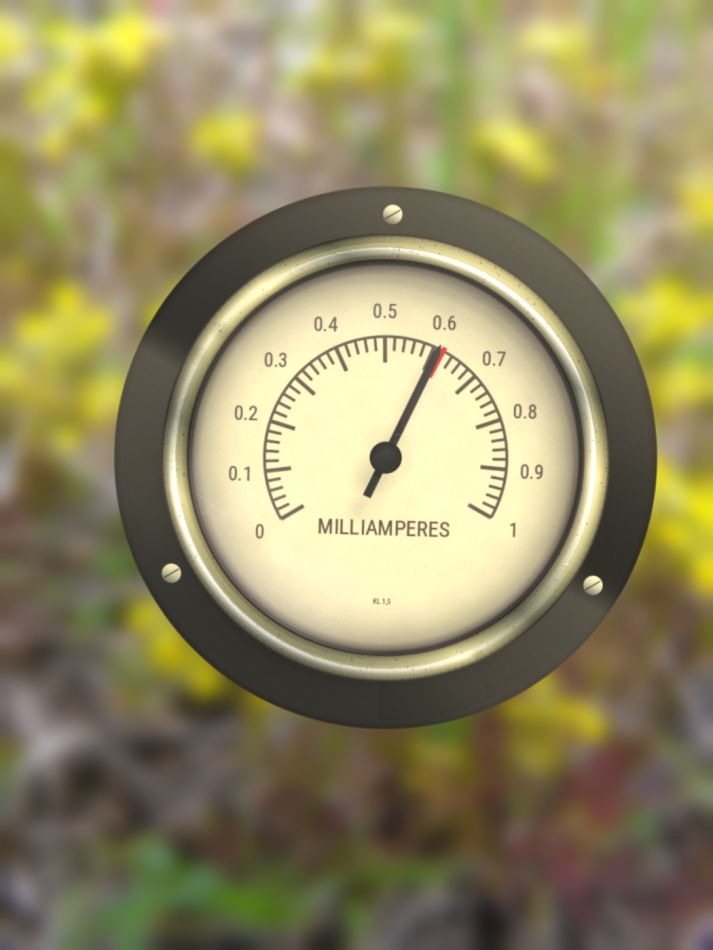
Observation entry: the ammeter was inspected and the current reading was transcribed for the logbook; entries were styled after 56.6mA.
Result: 0.61mA
